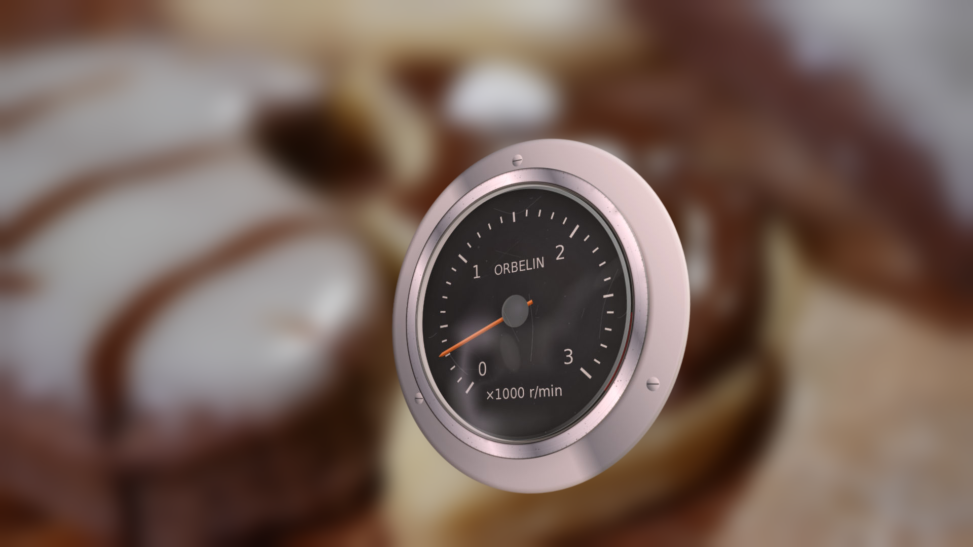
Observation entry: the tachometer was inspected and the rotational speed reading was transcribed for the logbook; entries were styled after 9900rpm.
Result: 300rpm
